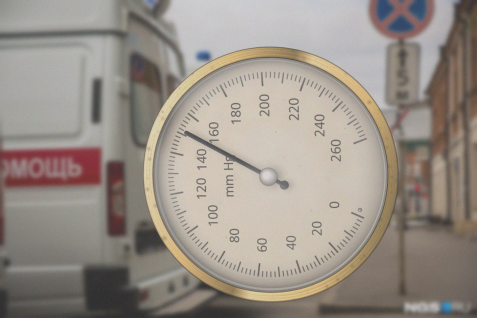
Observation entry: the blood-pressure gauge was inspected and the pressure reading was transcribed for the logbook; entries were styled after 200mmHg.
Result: 152mmHg
